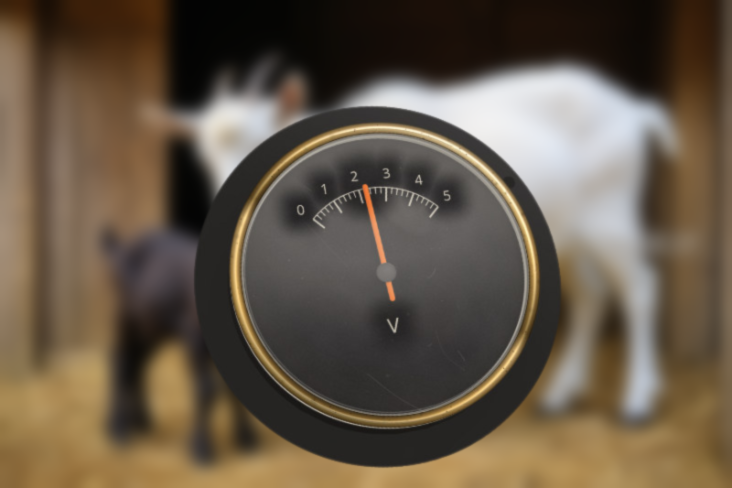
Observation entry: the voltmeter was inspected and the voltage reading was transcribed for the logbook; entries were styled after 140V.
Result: 2.2V
